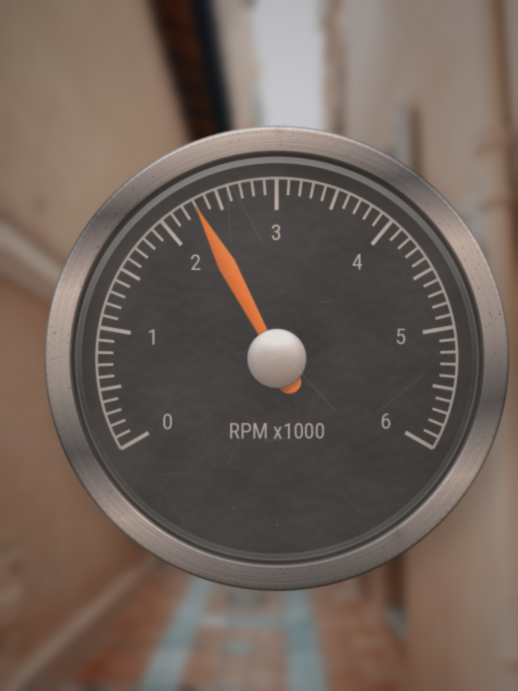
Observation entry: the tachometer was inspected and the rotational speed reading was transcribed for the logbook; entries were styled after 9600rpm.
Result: 2300rpm
